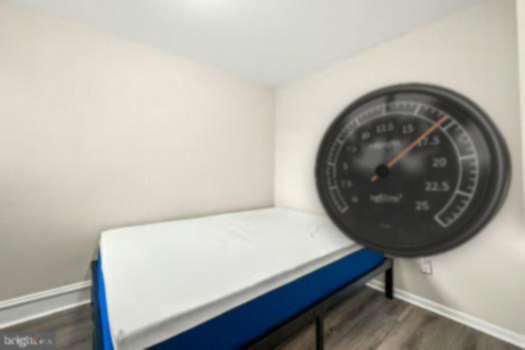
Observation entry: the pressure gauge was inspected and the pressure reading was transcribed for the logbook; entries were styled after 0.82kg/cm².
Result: 17kg/cm²
